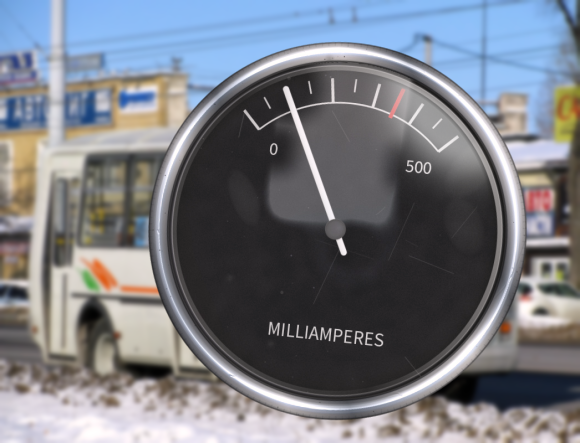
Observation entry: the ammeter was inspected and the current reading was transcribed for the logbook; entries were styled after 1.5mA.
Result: 100mA
